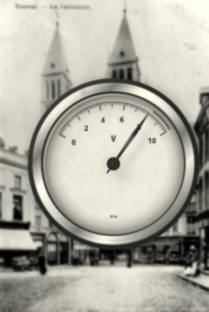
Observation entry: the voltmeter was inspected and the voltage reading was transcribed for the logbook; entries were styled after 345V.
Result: 8V
